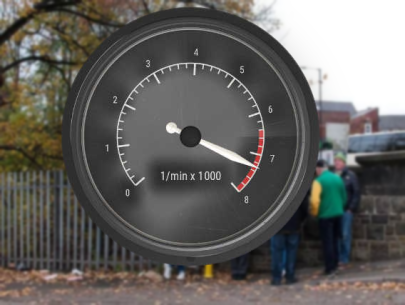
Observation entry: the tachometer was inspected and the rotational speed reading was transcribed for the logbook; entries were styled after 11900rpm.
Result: 7300rpm
